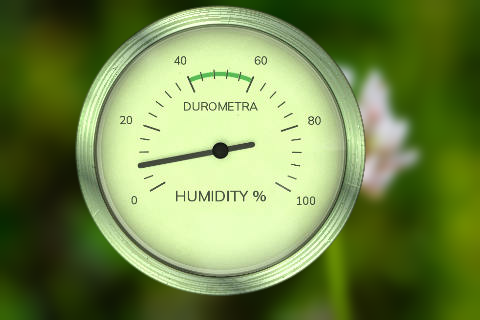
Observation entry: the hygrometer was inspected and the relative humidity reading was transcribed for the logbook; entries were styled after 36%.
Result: 8%
